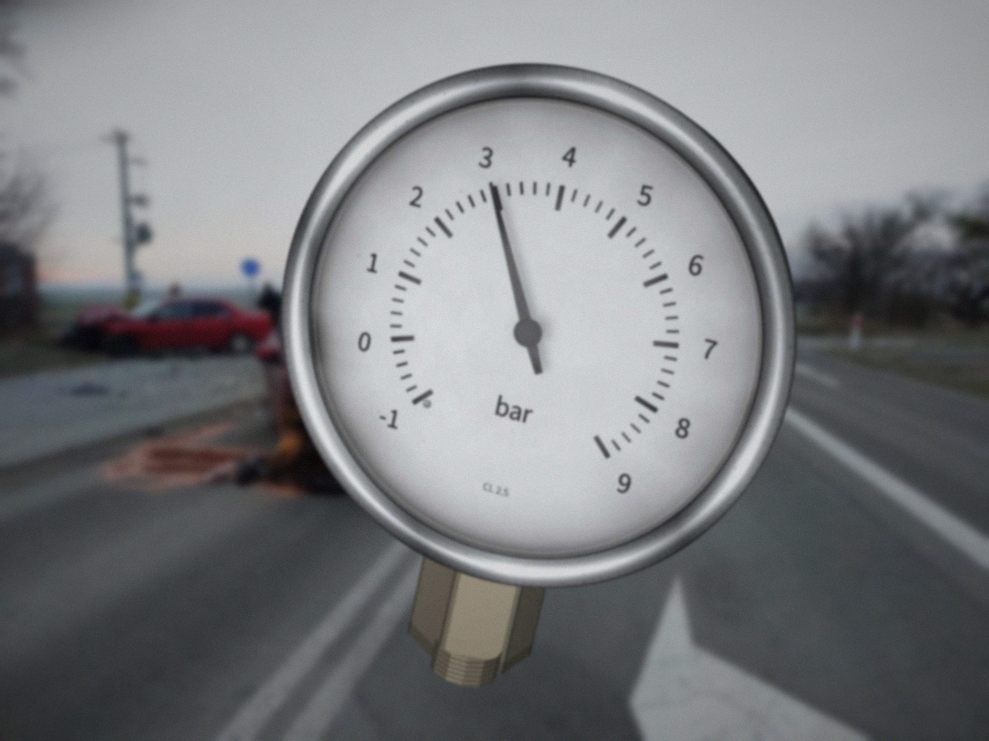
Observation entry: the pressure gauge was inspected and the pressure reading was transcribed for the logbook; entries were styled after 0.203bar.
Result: 3bar
